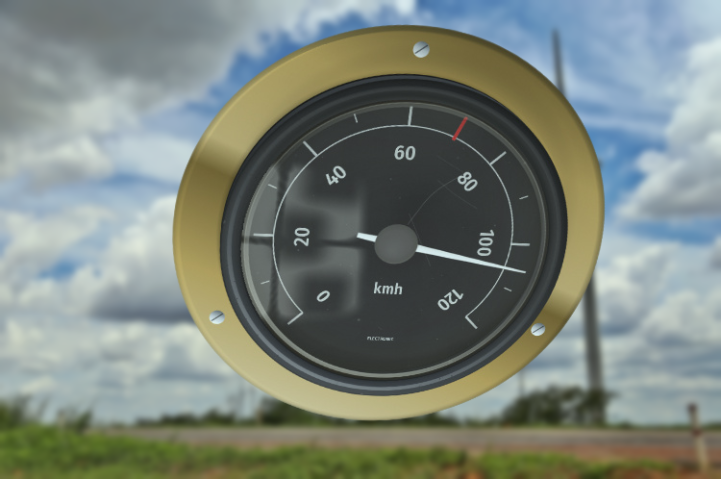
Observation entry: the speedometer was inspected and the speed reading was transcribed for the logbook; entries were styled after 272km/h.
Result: 105km/h
